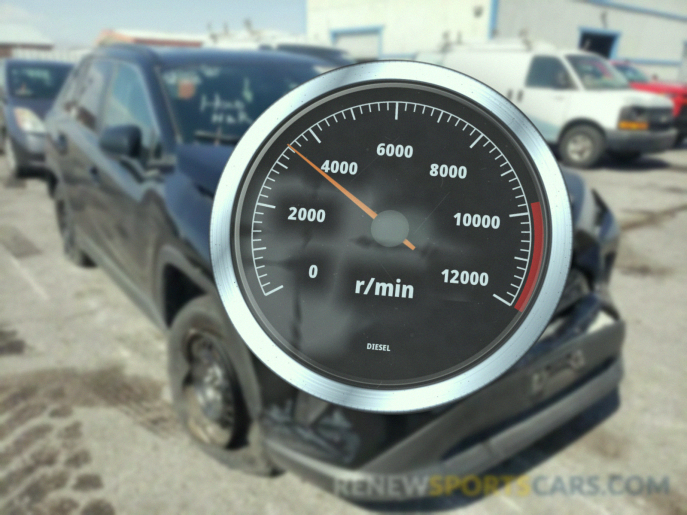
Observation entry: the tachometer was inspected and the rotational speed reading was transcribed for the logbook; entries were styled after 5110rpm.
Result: 3400rpm
